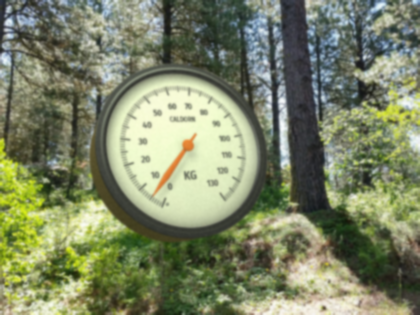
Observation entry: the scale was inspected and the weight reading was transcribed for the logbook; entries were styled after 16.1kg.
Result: 5kg
